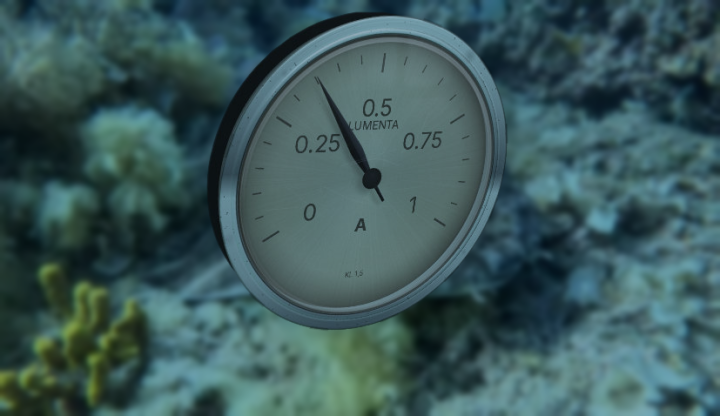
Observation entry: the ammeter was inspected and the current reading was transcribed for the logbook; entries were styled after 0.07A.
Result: 0.35A
